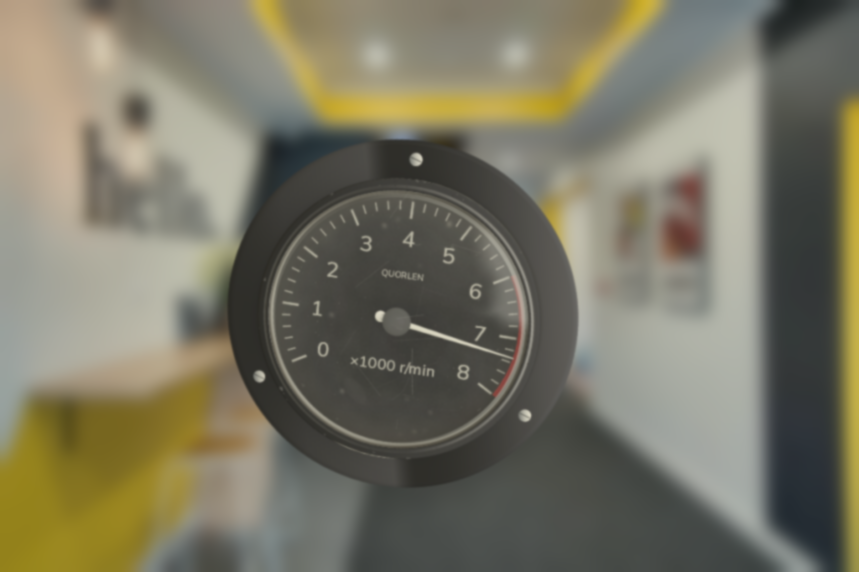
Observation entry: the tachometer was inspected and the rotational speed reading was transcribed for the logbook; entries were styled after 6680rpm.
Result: 7300rpm
